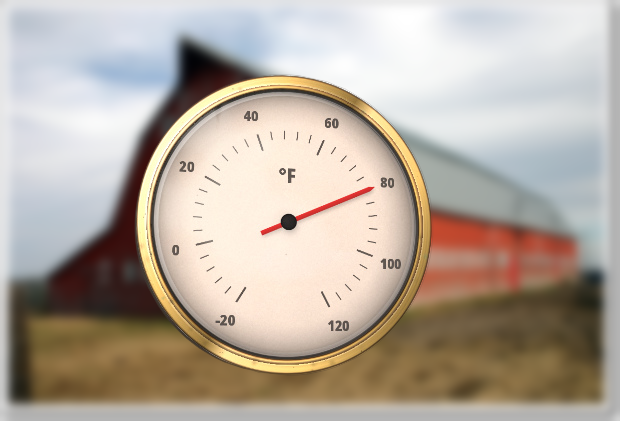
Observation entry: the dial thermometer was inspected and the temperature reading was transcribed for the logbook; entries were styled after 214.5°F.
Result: 80°F
